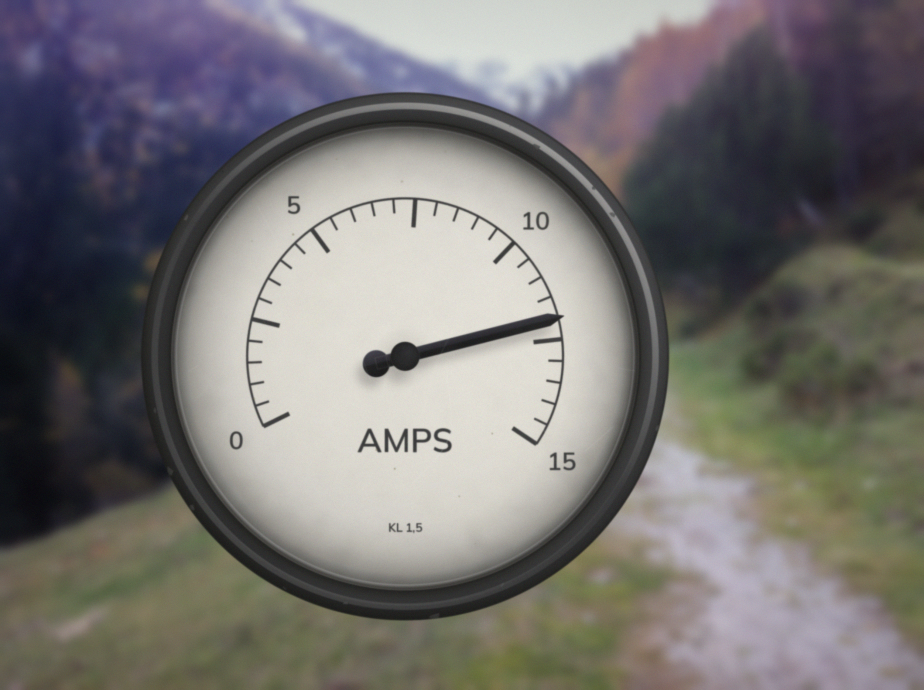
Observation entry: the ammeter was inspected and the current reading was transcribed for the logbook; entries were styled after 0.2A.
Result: 12A
